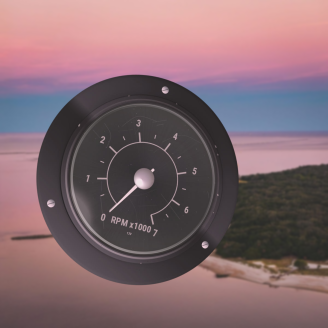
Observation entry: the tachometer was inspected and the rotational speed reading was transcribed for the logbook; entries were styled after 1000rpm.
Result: 0rpm
